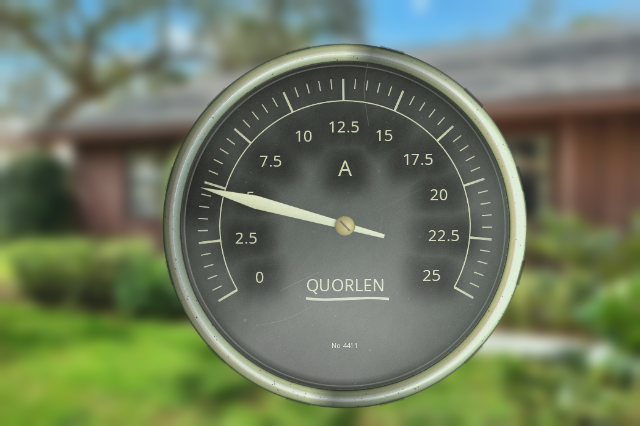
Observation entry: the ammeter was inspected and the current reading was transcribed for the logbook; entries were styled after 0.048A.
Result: 4.75A
